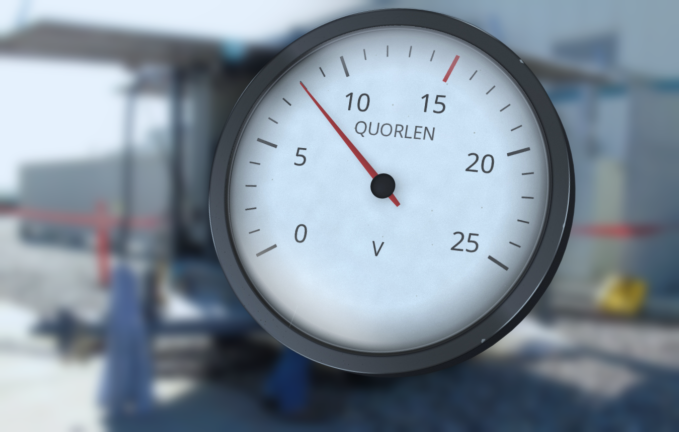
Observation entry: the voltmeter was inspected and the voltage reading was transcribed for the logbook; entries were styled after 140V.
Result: 8V
